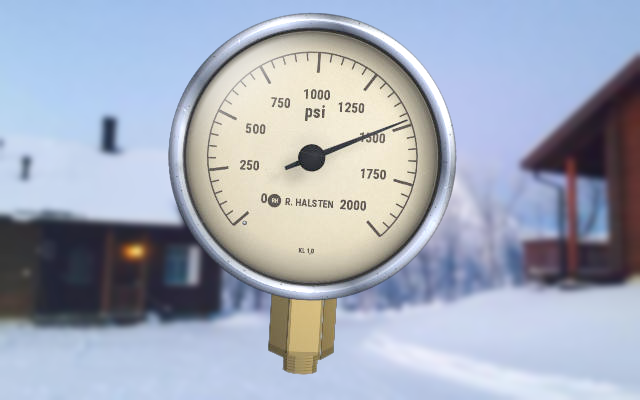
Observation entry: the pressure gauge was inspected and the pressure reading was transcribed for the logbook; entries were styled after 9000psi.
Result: 1475psi
